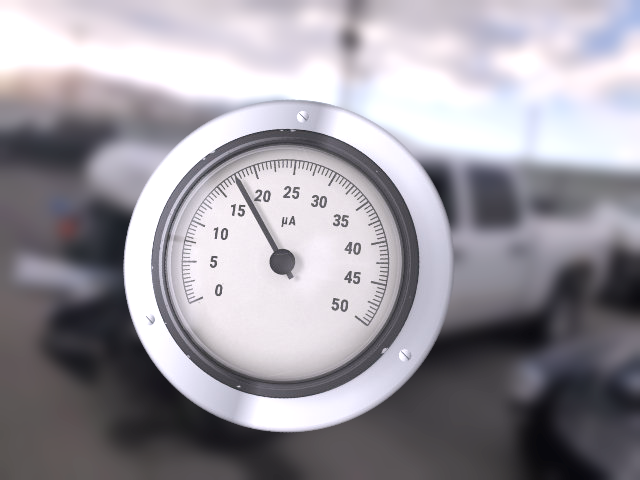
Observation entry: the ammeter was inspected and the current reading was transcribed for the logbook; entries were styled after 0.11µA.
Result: 17.5µA
